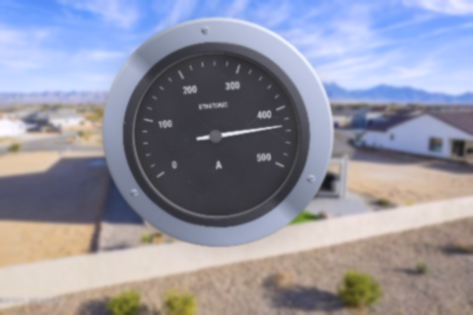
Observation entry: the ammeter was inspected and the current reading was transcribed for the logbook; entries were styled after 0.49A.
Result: 430A
